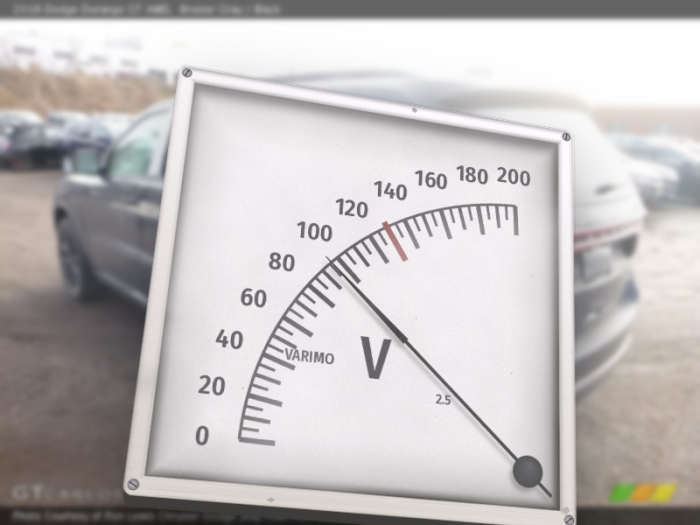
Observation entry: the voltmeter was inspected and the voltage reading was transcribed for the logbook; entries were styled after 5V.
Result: 95V
